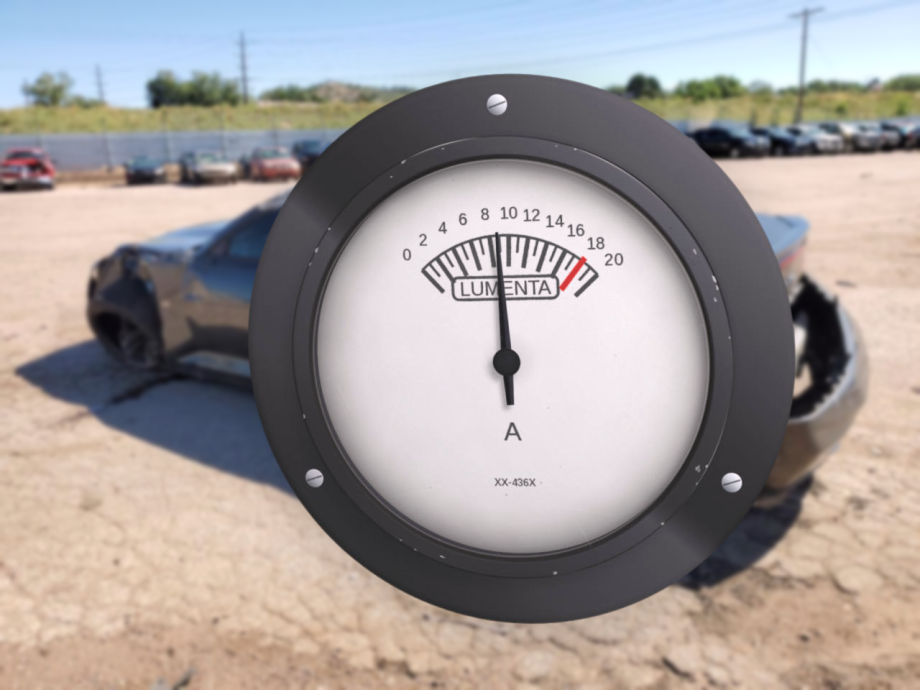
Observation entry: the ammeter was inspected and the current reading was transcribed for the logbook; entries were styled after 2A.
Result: 9A
